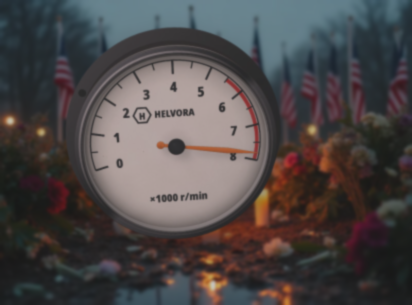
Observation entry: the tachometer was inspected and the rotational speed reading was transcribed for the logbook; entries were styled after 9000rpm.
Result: 7750rpm
